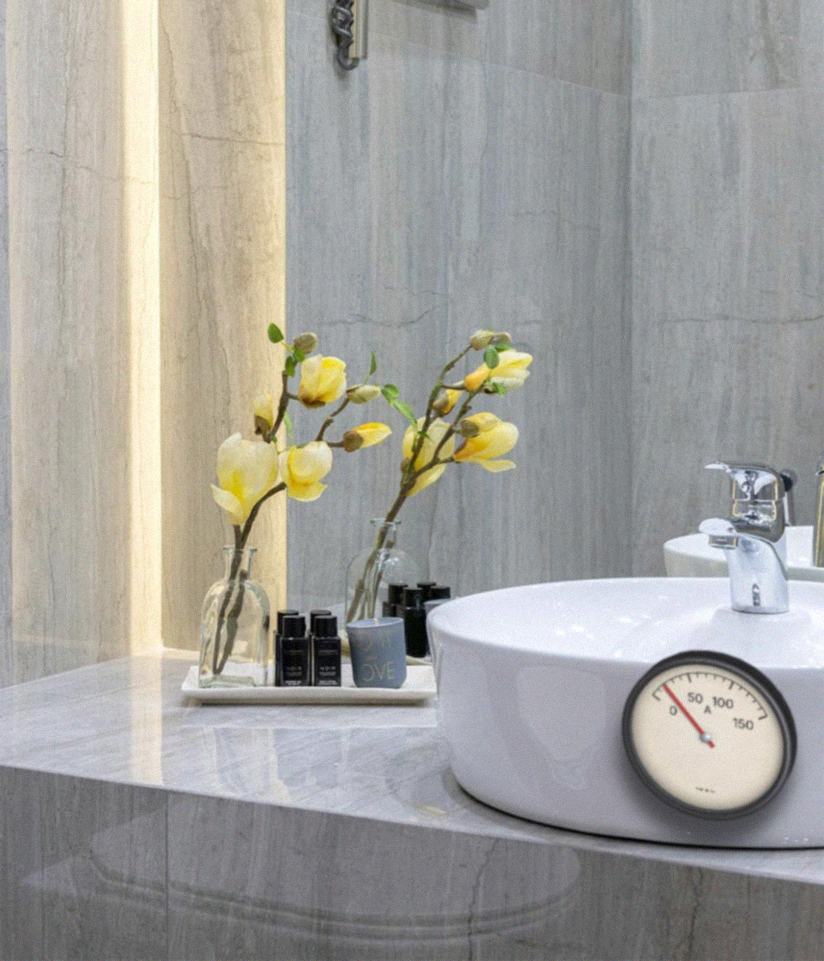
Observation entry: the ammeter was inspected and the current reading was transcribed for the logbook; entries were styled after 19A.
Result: 20A
